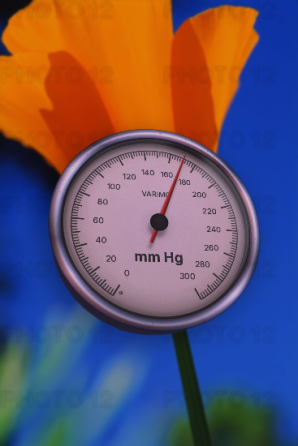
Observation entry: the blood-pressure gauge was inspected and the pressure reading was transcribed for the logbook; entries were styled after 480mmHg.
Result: 170mmHg
